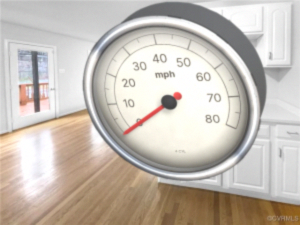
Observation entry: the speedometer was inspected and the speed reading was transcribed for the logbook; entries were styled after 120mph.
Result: 0mph
